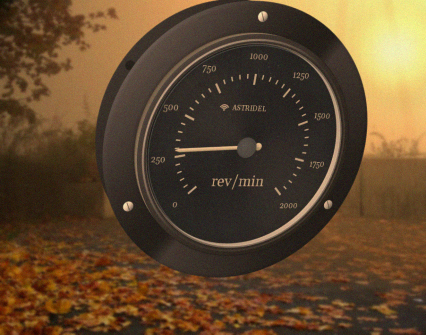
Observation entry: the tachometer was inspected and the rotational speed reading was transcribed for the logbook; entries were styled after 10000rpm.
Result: 300rpm
